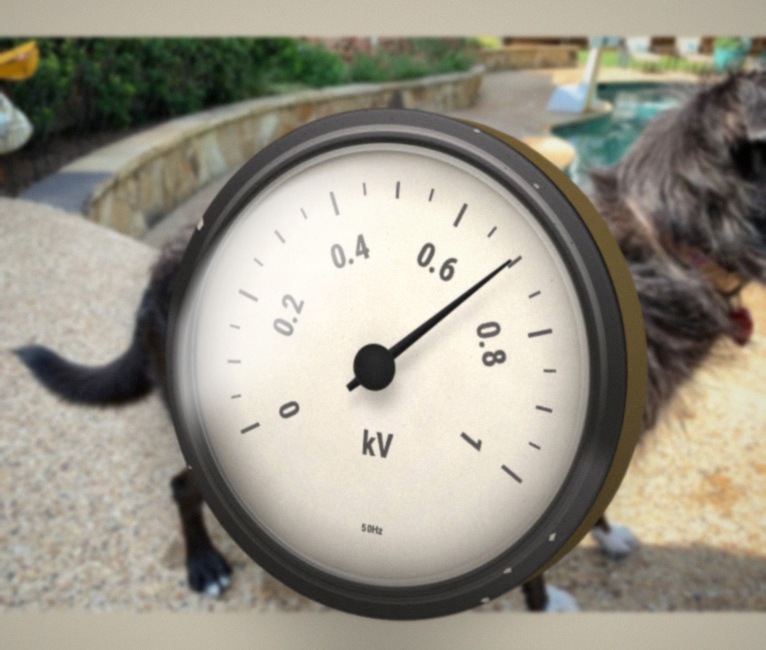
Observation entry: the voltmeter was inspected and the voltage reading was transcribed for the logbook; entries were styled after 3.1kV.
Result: 0.7kV
